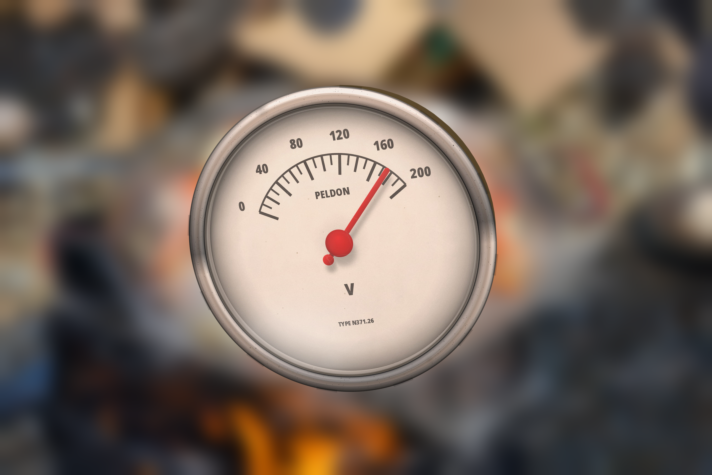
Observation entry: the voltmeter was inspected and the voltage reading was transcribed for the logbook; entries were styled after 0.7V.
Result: 175V
